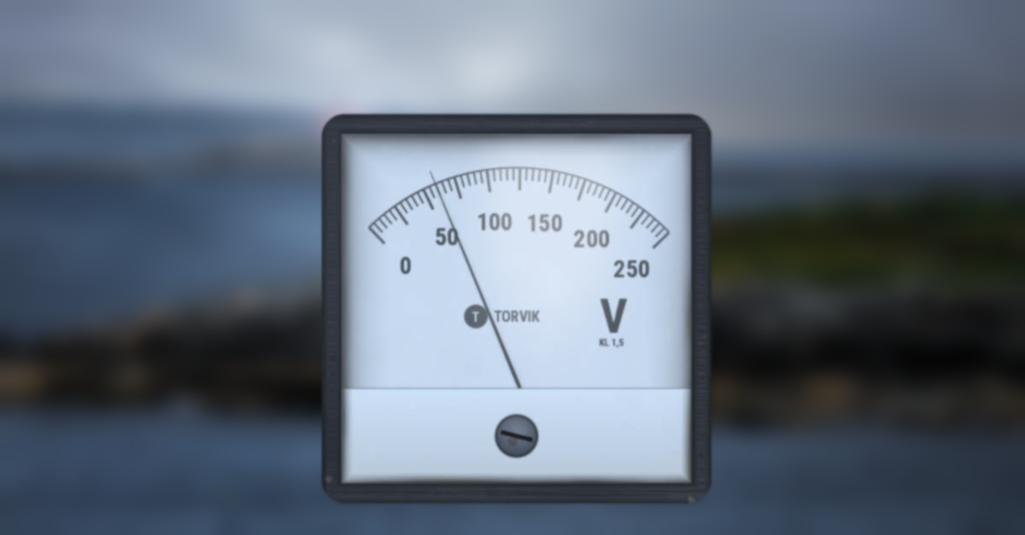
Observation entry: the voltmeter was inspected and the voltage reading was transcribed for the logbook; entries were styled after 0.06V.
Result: 60V
